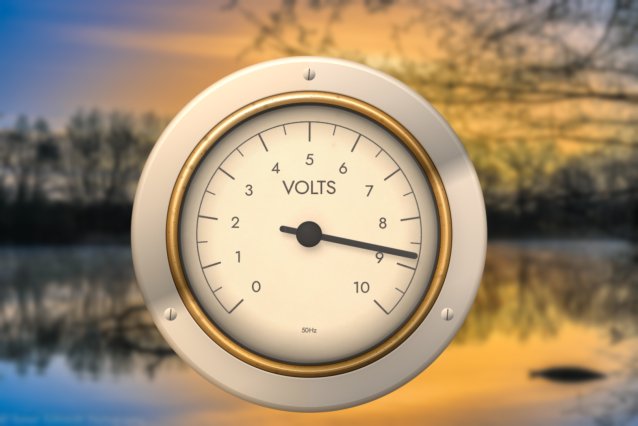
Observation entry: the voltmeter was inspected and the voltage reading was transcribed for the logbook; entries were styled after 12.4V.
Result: 8.75V
